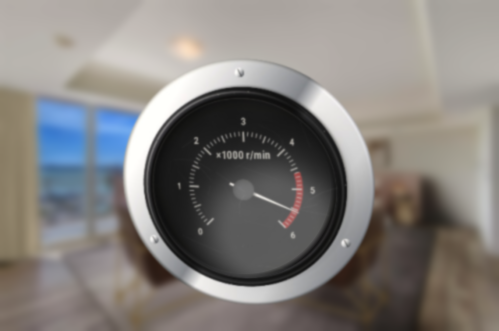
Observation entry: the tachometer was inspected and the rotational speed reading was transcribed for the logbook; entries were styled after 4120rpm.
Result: 5500rpm
